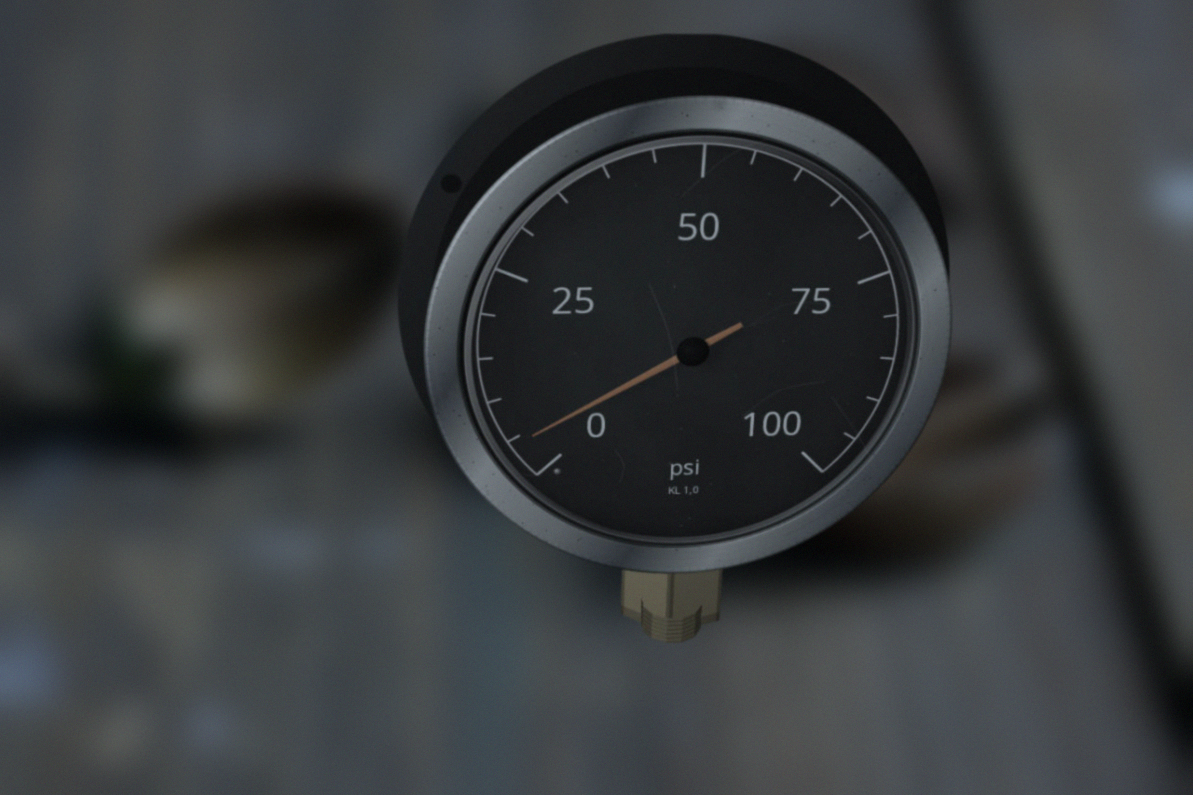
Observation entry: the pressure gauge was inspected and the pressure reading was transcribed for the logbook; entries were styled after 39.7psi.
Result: 5psi
